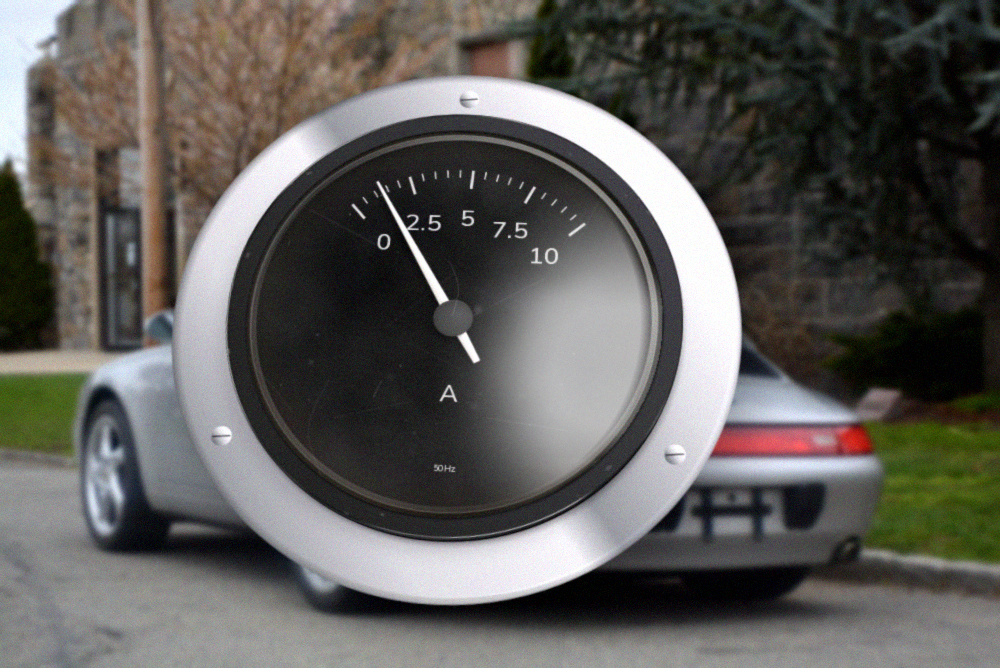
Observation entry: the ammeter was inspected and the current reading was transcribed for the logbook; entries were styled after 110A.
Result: 1.25A
